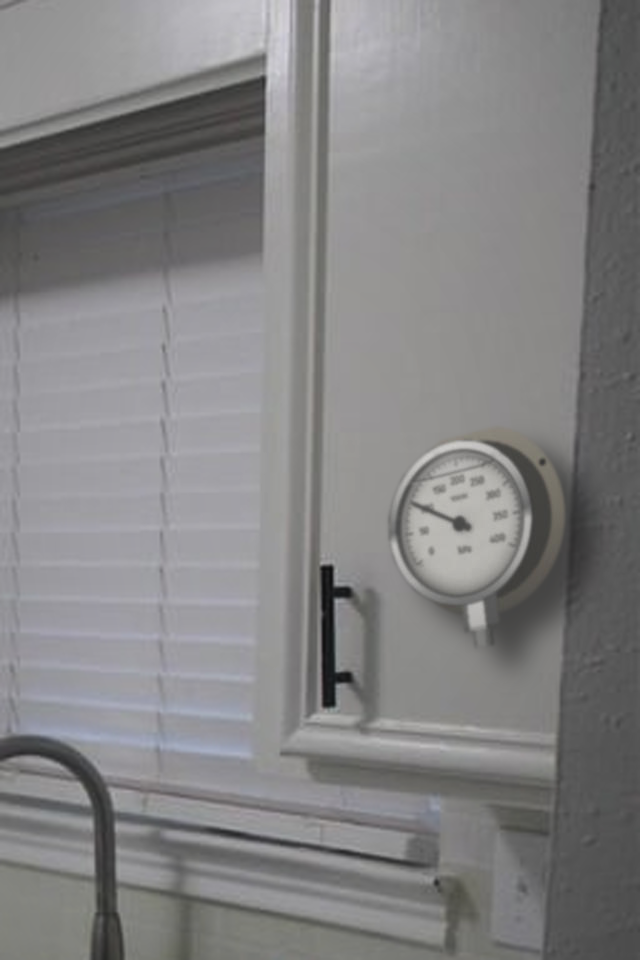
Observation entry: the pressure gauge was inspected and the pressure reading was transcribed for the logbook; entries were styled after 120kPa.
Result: 100kPa
